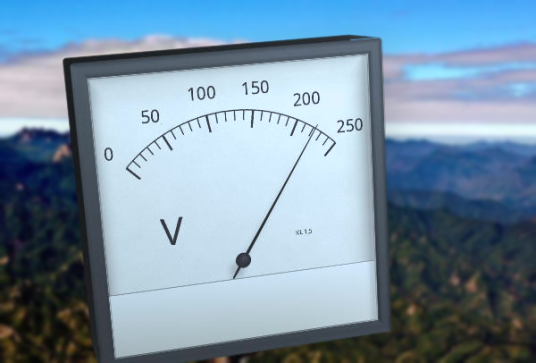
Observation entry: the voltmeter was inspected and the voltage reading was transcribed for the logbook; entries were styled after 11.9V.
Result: 220V
